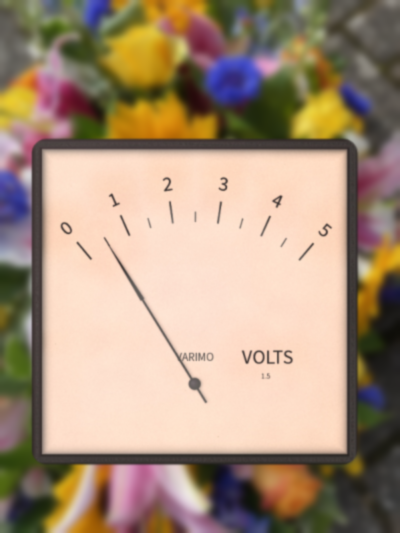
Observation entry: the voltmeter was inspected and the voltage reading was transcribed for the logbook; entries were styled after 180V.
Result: 0.5V
